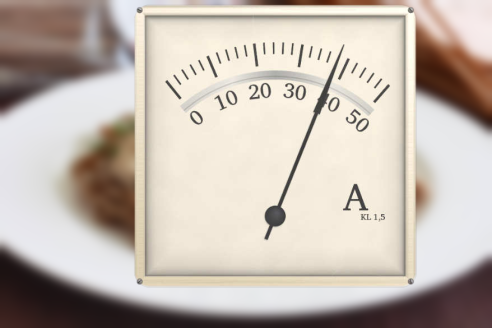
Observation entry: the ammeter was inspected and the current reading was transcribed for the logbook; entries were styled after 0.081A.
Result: 38A
